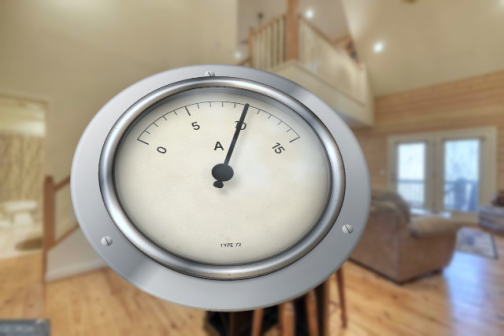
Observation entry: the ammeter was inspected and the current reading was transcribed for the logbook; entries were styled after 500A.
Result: 10A
